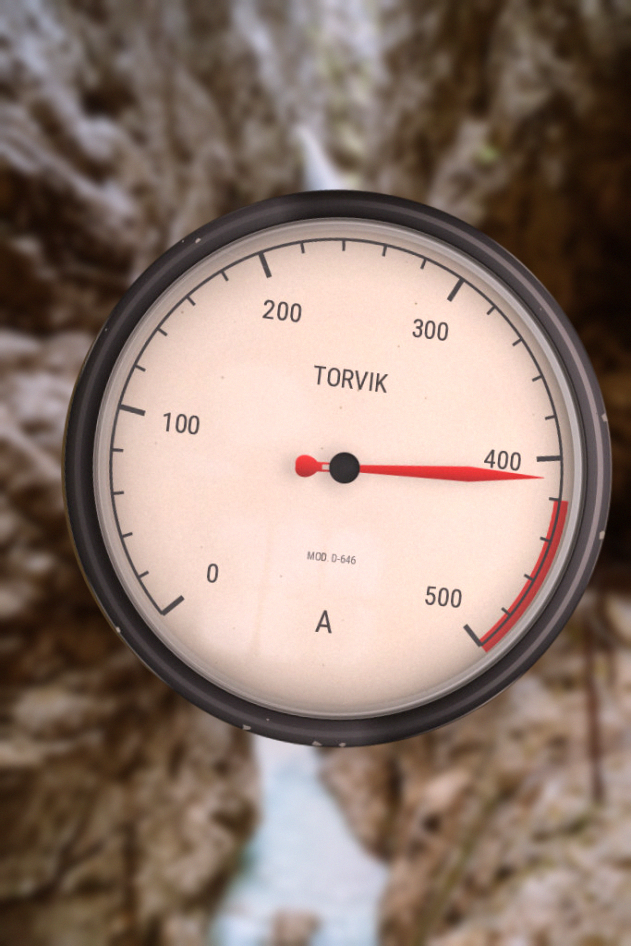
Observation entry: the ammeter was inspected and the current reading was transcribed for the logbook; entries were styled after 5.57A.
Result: 410A
